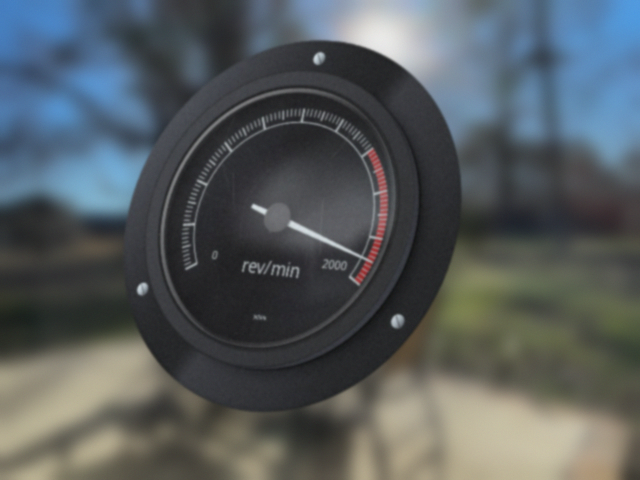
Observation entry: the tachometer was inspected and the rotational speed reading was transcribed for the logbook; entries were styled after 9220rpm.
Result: 1900rpm
